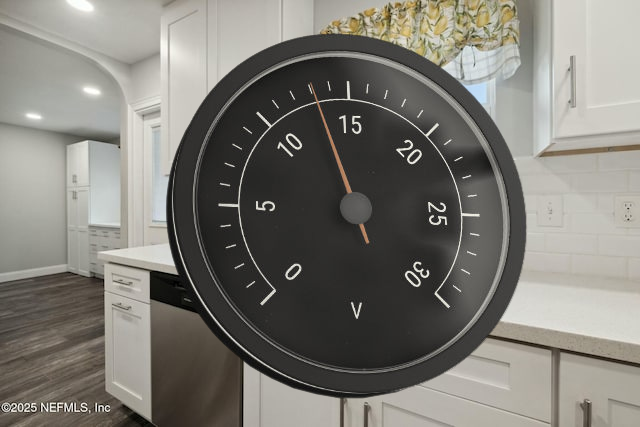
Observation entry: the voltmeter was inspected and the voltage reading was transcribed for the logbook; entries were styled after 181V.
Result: 13V
